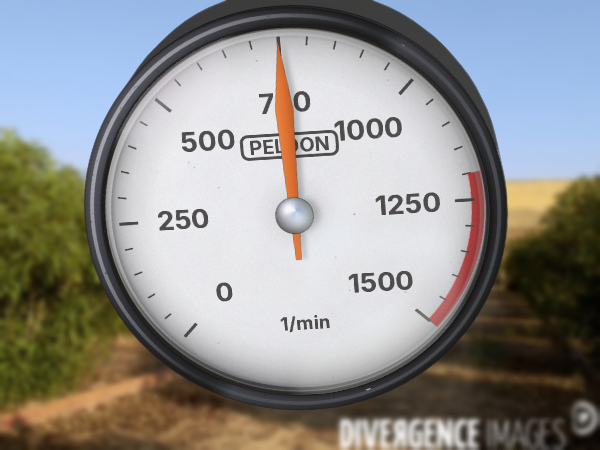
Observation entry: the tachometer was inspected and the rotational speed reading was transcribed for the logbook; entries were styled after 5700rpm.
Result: 750rpm
